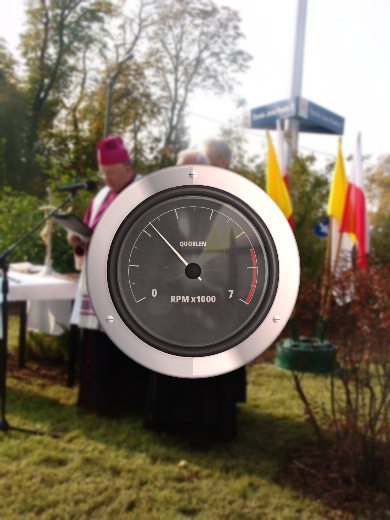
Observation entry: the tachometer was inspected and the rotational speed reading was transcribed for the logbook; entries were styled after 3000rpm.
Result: 2250rpm
